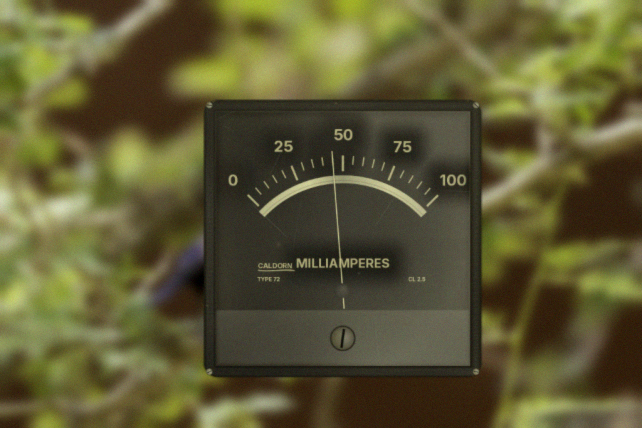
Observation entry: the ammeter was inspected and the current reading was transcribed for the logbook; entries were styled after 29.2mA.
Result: 45mA
